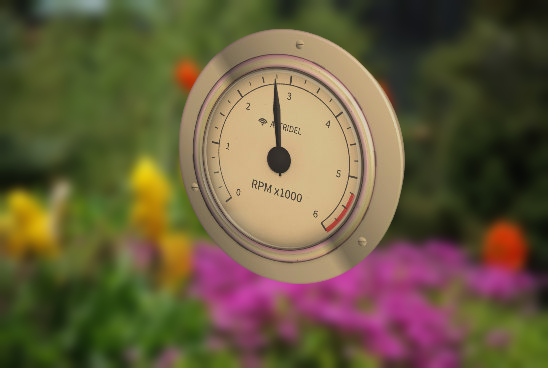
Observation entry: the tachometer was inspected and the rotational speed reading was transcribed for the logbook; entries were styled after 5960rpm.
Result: 2750rpm
